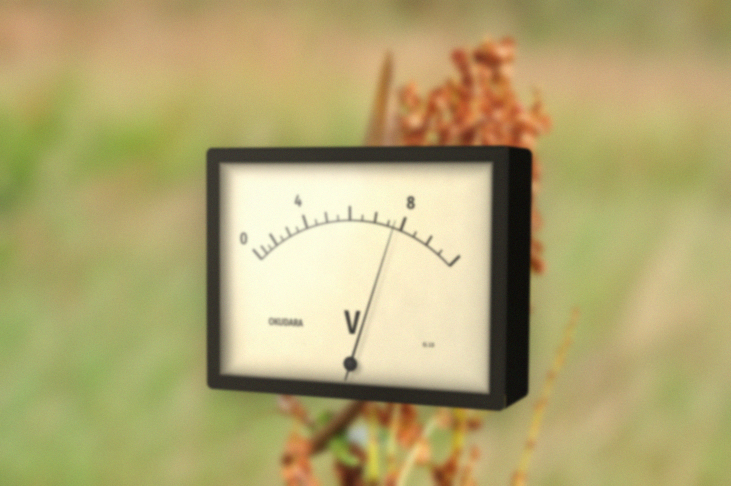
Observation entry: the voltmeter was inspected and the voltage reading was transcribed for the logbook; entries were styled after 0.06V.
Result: 7.75V
